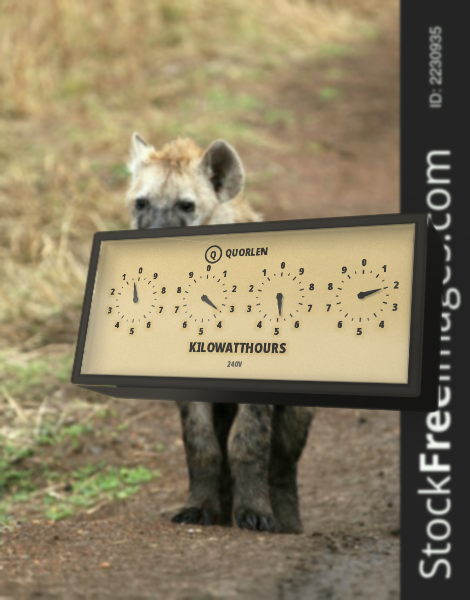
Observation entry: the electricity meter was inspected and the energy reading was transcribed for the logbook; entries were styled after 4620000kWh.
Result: 352kWh
